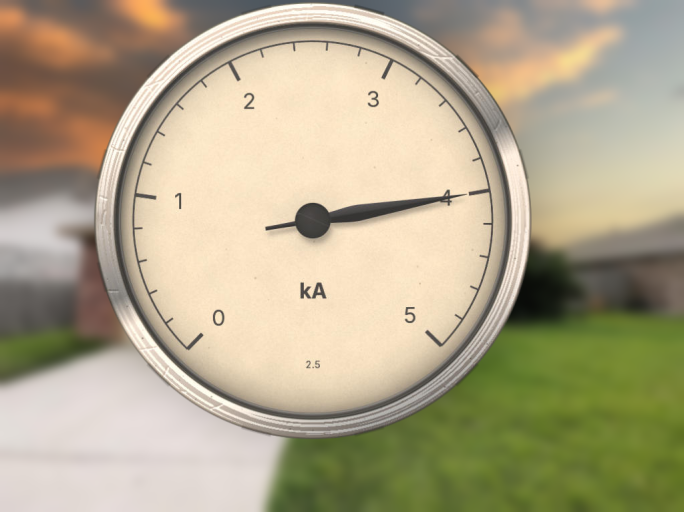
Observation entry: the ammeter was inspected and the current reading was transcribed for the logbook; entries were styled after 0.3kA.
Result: 4kA
